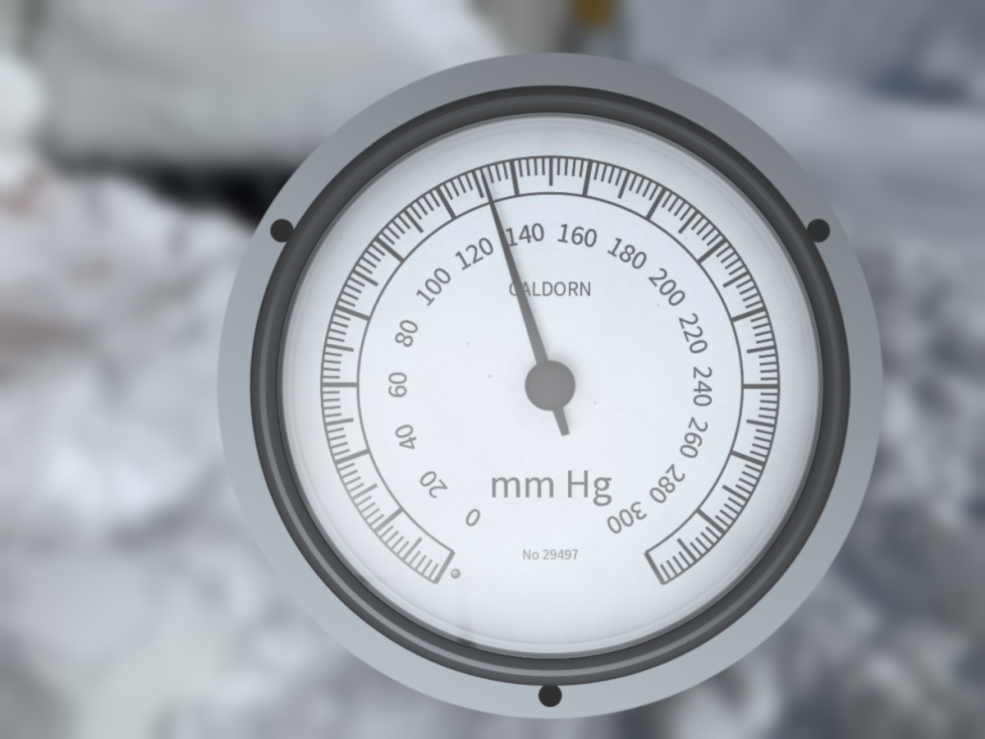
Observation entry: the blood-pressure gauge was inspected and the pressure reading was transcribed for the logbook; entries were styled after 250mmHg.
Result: 132mmHg
